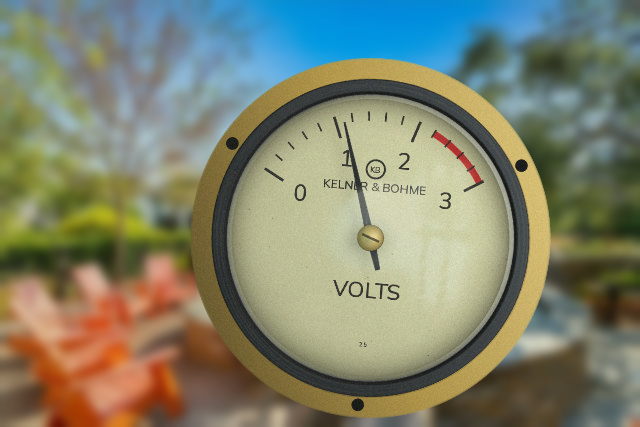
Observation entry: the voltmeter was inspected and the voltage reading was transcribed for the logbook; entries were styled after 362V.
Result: 1.1V
